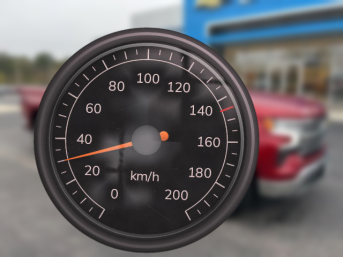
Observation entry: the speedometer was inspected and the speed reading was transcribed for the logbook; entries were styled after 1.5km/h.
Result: 30km/h
